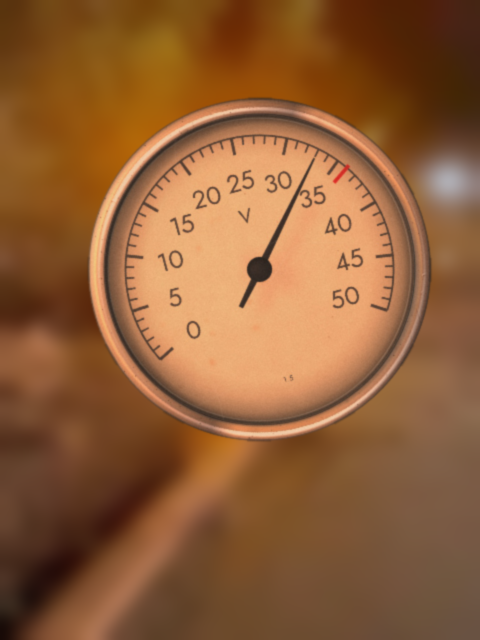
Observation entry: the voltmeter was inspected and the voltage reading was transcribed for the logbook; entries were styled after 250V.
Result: 33V
